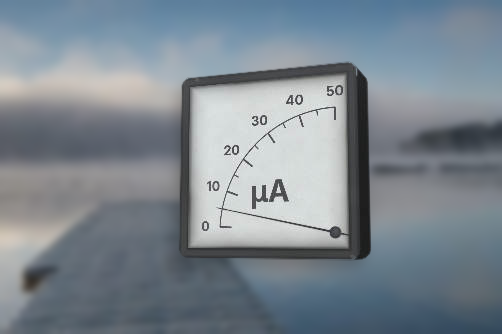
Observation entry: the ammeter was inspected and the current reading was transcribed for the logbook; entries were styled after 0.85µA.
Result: 5µA
